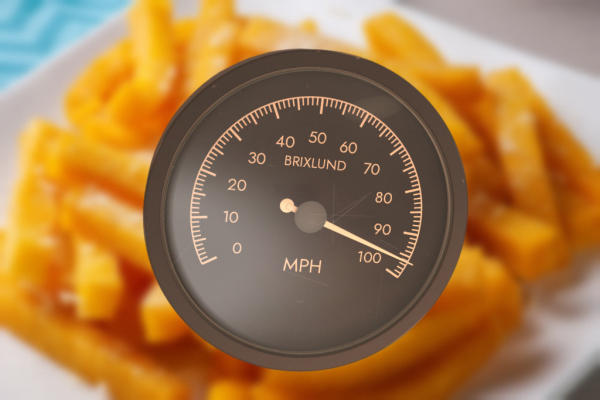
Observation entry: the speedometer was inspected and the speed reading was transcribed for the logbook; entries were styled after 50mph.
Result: 96mph
